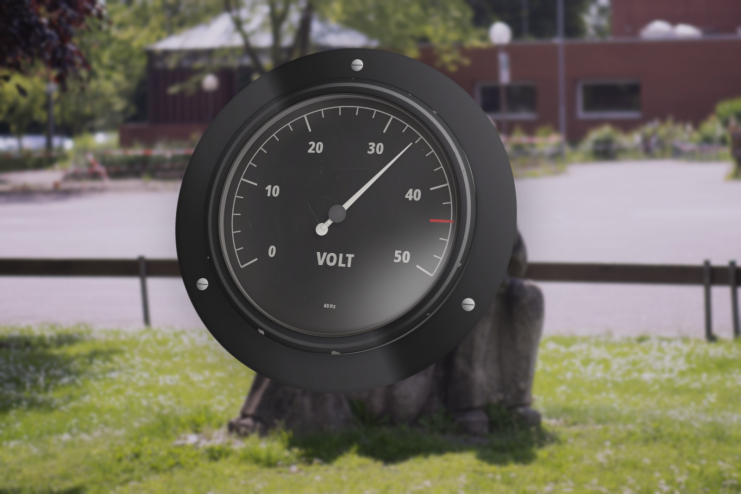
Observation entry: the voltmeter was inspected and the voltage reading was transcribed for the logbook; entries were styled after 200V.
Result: 34V
